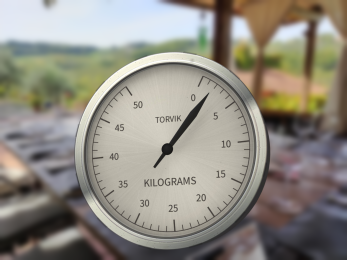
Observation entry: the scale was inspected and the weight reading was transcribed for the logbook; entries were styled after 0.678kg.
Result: 2kg
